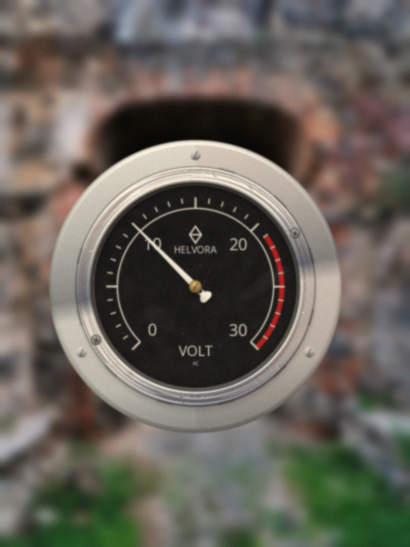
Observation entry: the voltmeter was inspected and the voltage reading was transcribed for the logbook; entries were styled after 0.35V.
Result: 10V
